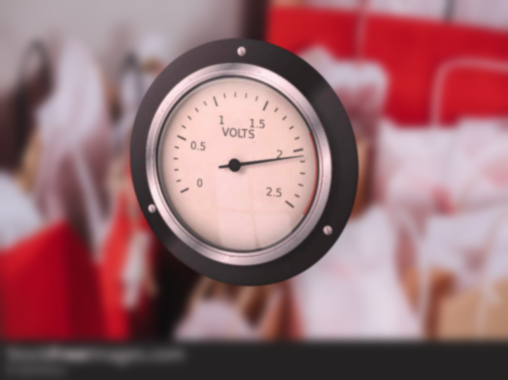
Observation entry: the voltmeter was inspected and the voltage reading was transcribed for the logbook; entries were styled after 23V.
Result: 2.05V
